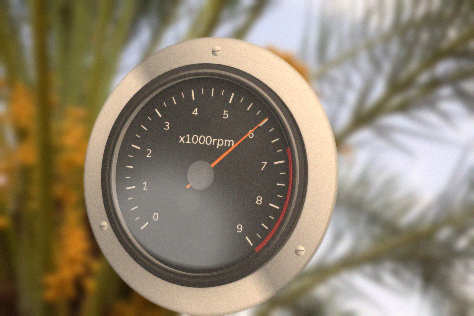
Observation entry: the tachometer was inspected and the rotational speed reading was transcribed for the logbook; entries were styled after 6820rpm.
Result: 6000rpm
